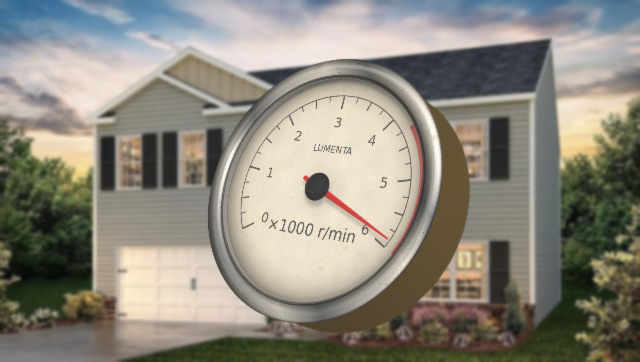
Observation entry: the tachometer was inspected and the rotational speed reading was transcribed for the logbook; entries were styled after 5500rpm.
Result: 5875rpm
